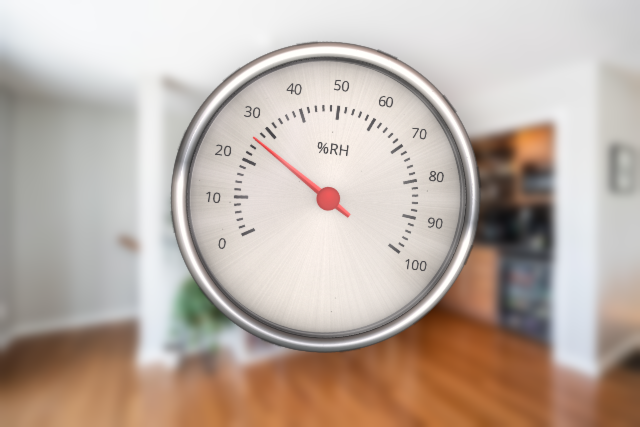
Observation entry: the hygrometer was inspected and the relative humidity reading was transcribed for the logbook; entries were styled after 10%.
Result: 26%
